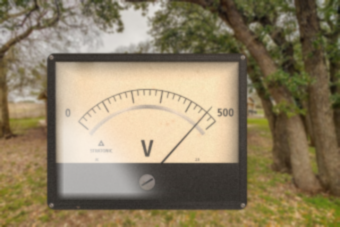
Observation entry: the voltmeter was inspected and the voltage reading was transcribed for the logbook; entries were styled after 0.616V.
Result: 460V
